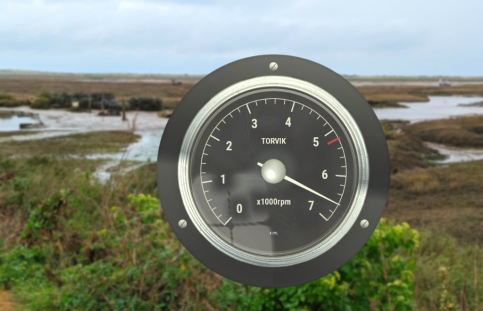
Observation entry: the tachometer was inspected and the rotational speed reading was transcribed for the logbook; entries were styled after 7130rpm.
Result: 6600rpm
